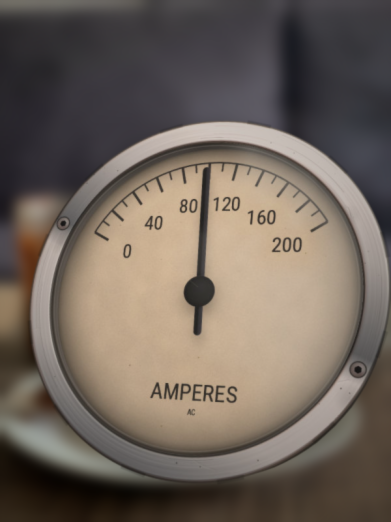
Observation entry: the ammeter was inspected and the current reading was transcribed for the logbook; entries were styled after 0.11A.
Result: 100A
